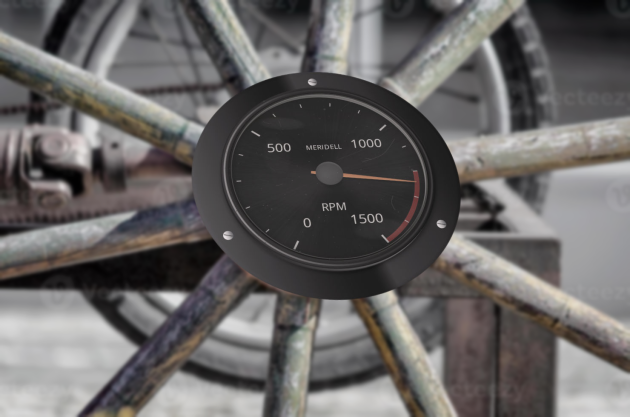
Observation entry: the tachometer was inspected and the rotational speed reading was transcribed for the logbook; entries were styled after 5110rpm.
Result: 1250rpm
